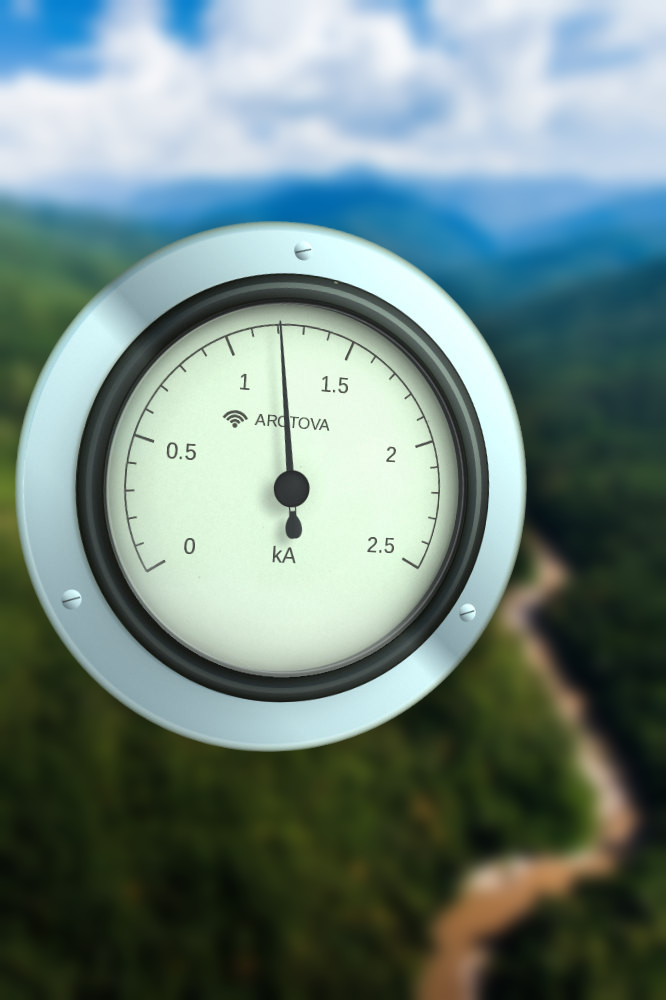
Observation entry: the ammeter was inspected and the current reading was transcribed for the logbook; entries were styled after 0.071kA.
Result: 1.2kA
